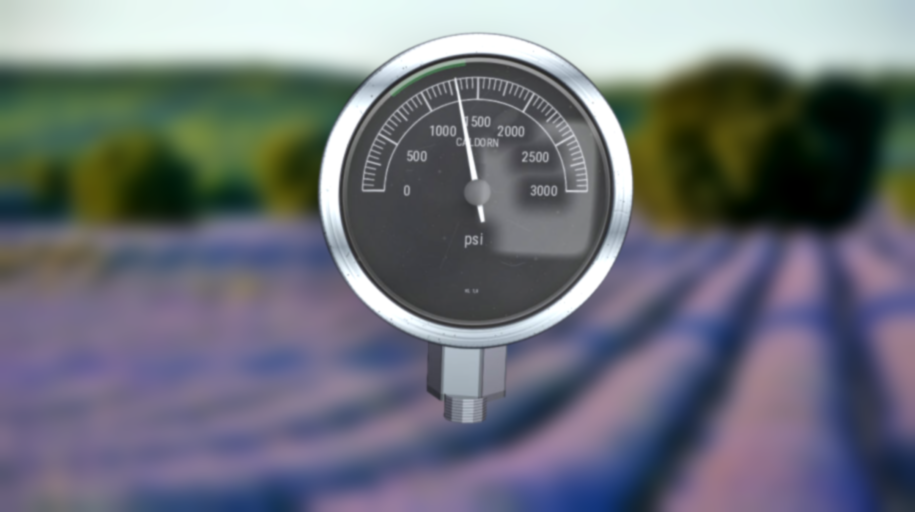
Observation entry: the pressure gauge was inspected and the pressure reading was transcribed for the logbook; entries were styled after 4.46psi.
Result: 1300psi
